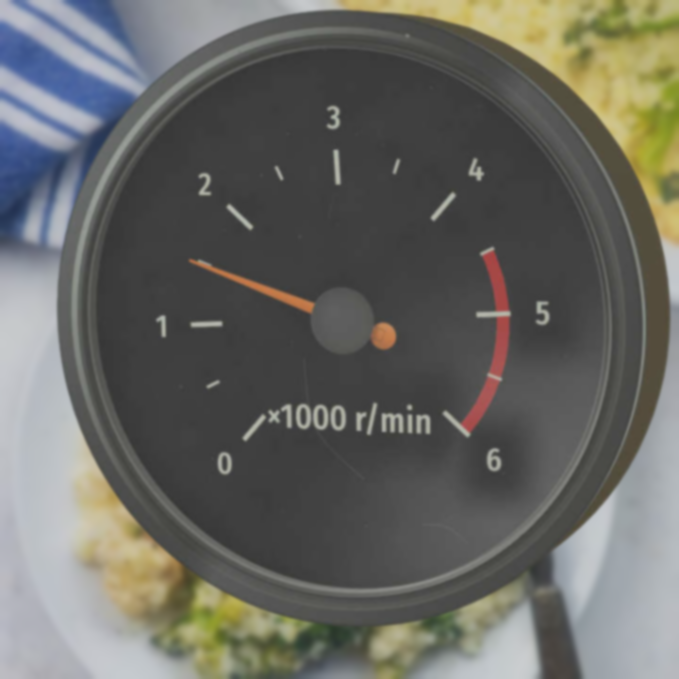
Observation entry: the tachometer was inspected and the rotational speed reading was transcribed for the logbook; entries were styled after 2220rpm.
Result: 1500rpm
